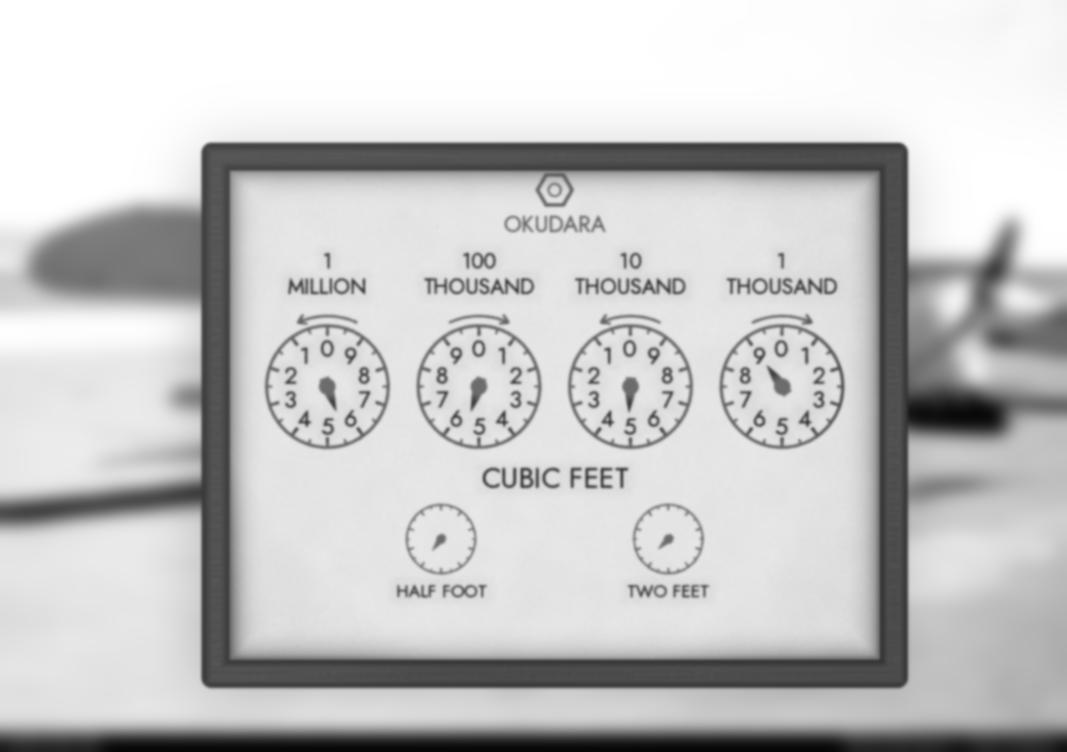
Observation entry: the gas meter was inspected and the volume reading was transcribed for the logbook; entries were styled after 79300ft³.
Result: 554900ft³
